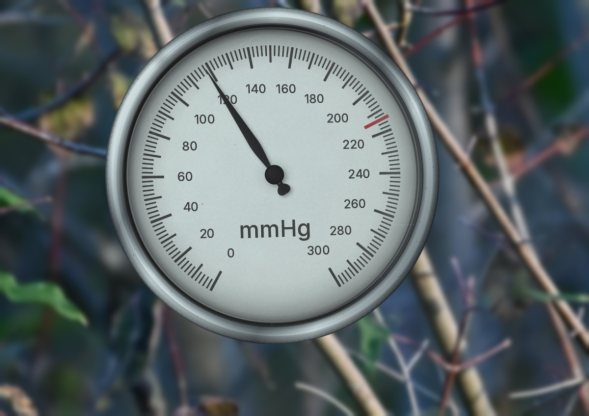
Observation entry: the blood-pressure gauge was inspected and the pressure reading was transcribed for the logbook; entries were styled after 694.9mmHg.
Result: 118mmHg
